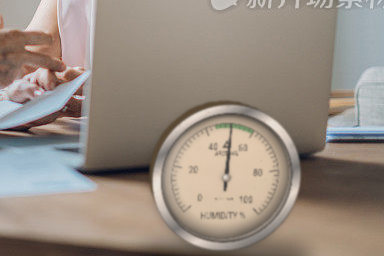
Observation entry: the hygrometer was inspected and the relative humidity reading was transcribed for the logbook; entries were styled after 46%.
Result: 50%
